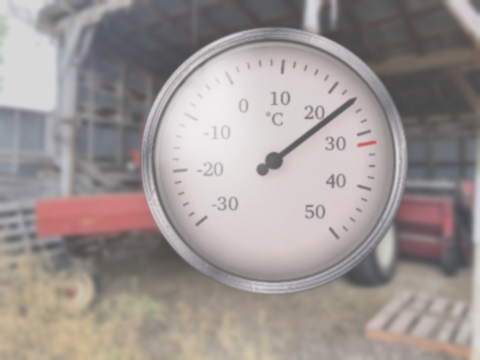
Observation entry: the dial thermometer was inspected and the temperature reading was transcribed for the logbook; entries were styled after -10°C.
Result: 24°C
